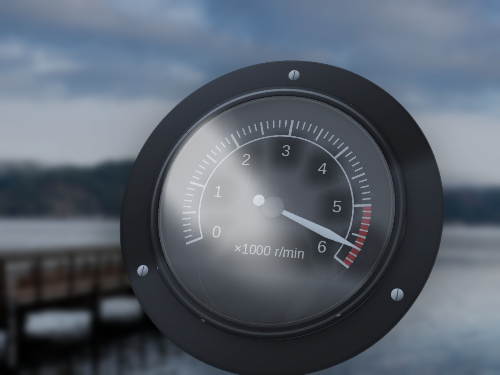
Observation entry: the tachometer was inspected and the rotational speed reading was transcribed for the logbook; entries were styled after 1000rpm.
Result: 5700rpm
